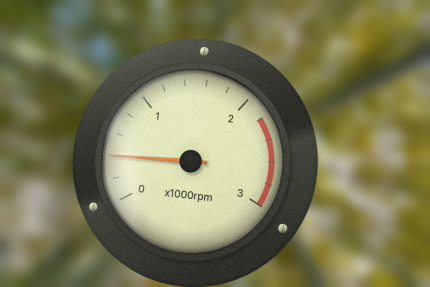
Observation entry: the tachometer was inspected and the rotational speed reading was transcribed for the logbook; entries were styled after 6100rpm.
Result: 400rpm
